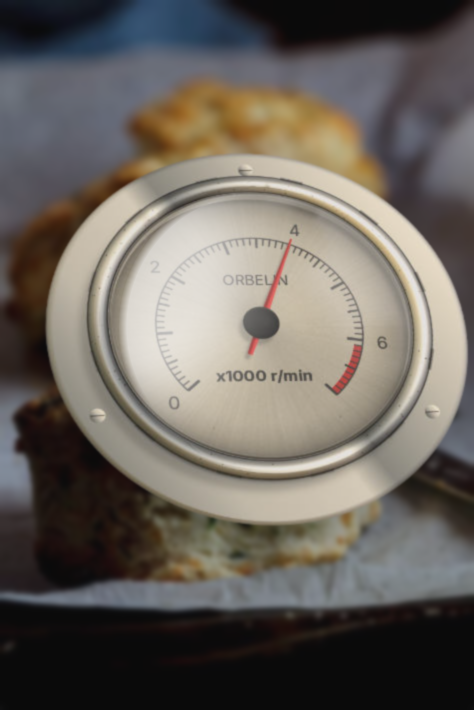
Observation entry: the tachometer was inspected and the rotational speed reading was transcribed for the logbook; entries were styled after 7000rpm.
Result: 4000rpm
